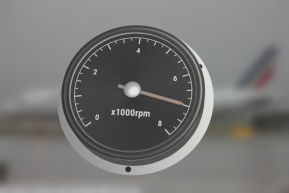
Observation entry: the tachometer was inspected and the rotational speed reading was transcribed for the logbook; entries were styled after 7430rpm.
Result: 7000rpm
